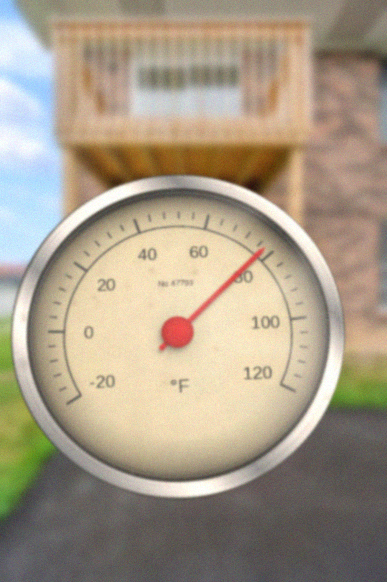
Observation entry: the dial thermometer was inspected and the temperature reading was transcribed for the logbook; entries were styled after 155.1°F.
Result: 78°F
